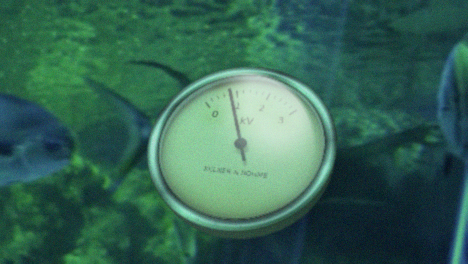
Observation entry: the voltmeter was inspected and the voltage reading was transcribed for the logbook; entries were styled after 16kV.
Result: 0.8kV
